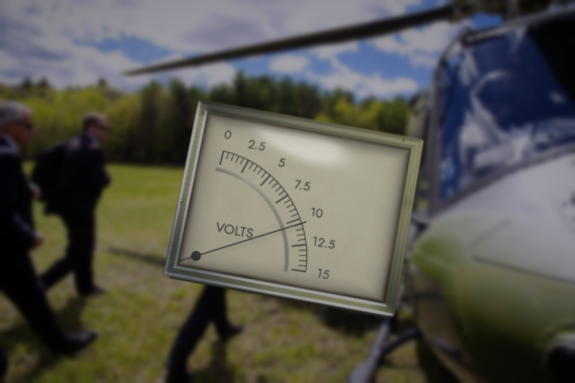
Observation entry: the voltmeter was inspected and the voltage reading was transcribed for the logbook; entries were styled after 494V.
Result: 10.5V
